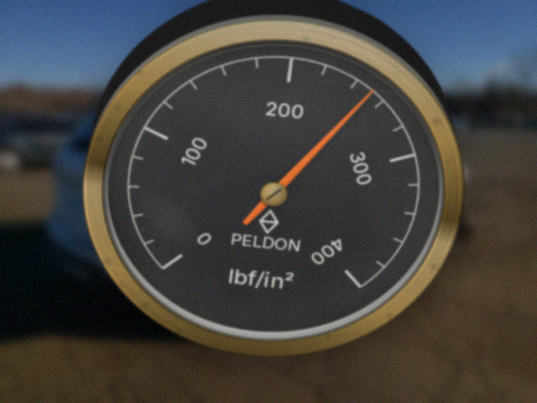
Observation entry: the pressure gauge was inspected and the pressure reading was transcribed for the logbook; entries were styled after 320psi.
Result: 250psi
